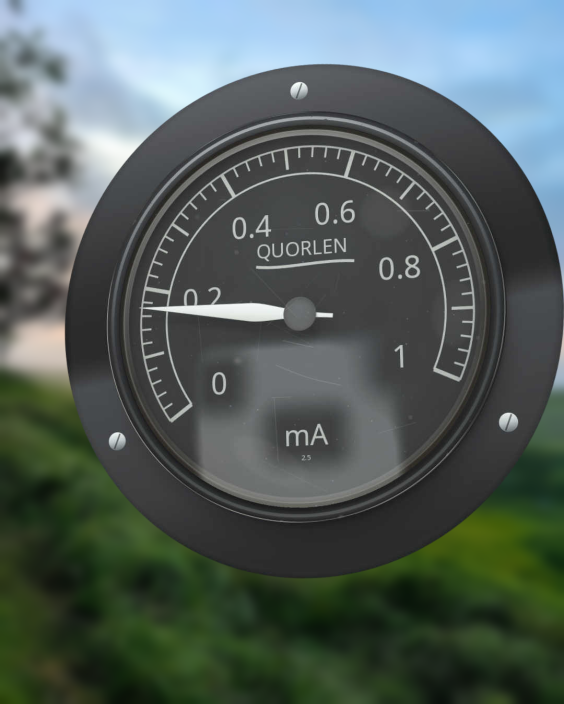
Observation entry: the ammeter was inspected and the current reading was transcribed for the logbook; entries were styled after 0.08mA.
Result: 0.17mA
